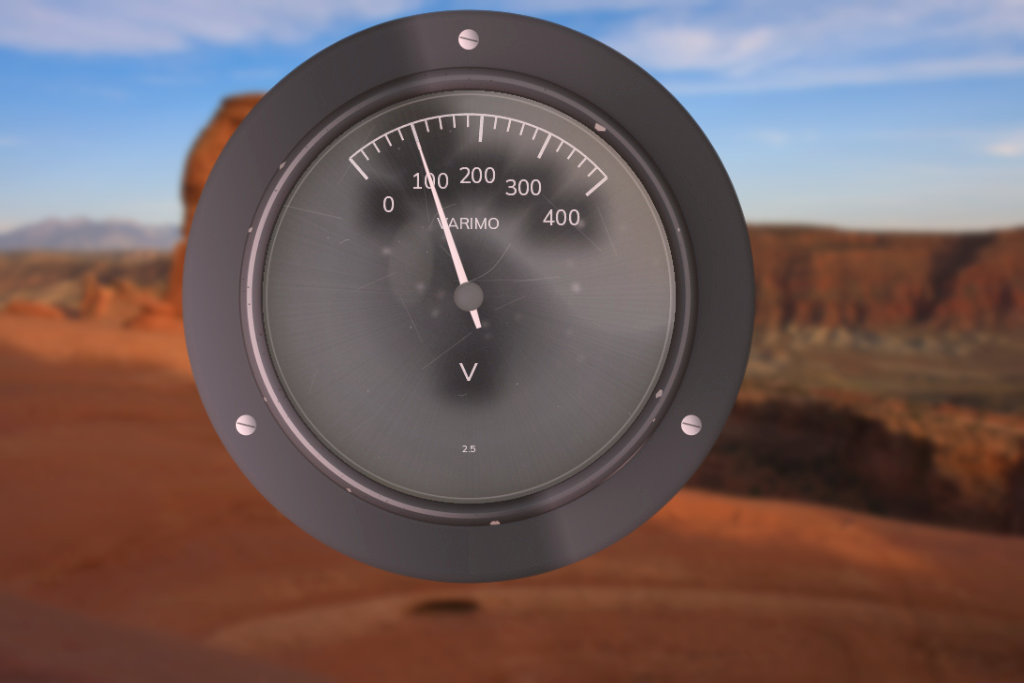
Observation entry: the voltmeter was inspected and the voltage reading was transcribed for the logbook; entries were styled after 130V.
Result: 100V
